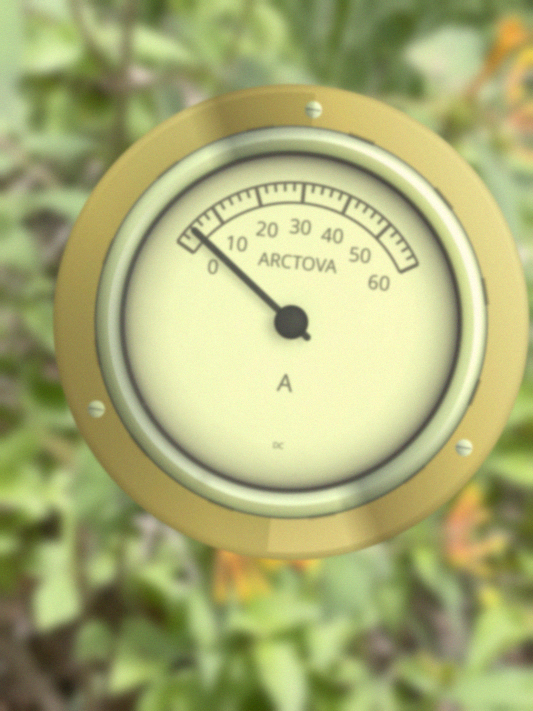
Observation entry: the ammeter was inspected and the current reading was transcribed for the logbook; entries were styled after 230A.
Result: 4A
